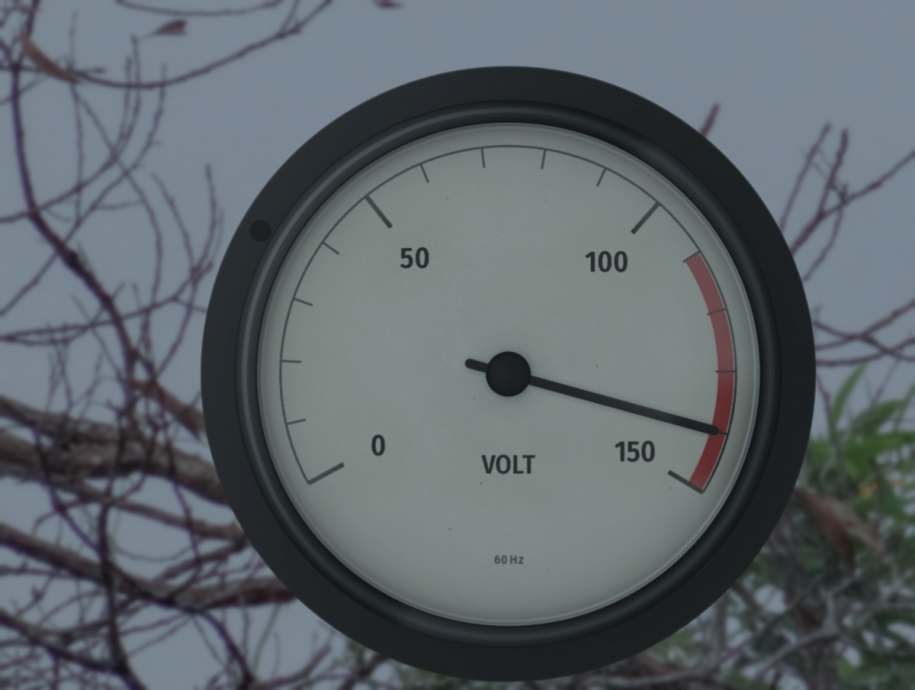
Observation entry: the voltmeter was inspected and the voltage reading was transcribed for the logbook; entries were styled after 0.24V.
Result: 140V
